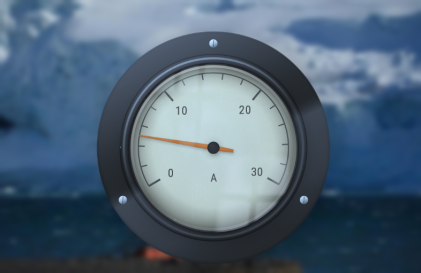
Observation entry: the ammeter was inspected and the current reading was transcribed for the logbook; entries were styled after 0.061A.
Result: 5A
